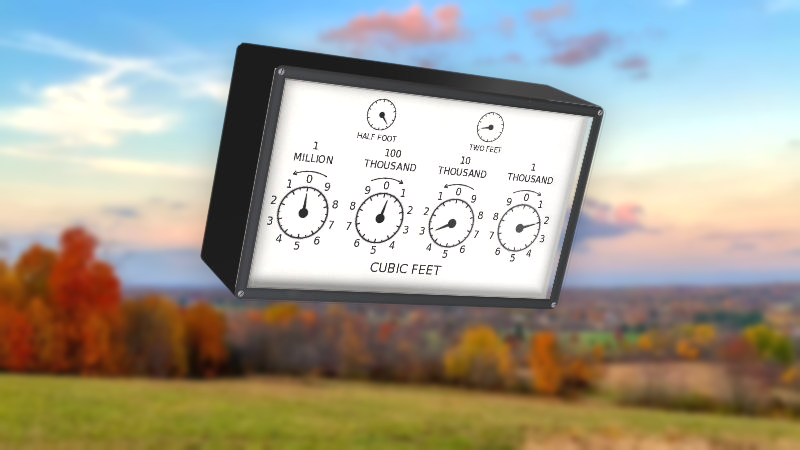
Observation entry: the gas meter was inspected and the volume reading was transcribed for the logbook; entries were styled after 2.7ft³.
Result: 3200ft³
